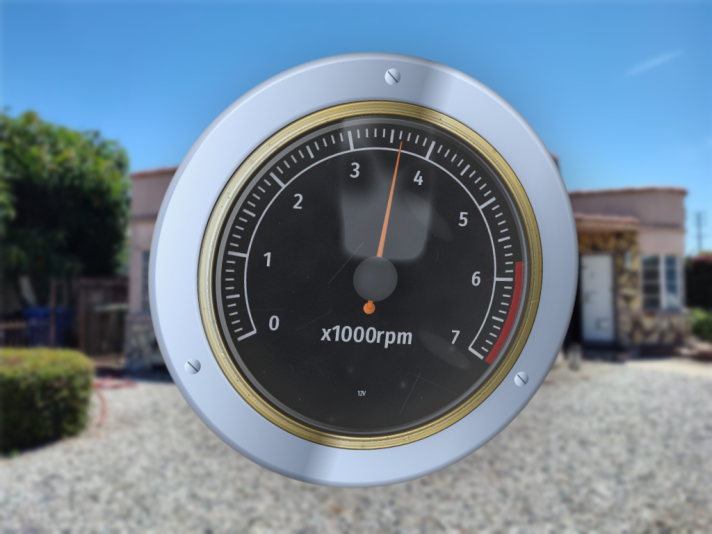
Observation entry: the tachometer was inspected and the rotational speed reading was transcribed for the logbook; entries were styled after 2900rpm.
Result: 3600rpm
